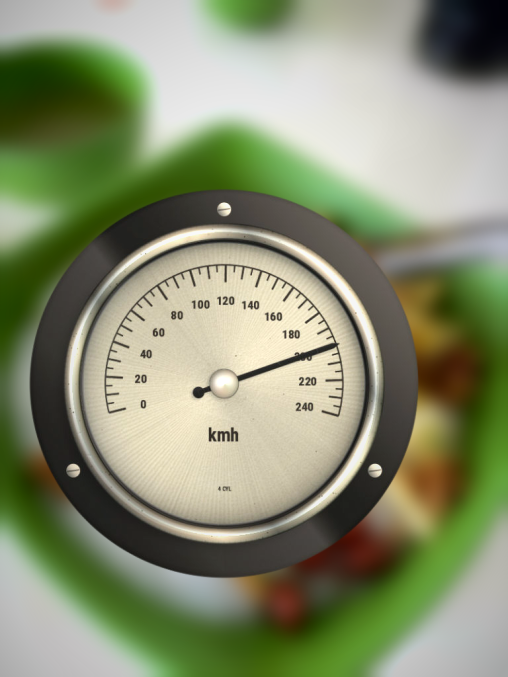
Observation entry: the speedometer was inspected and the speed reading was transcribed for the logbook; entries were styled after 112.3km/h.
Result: 200km/h
